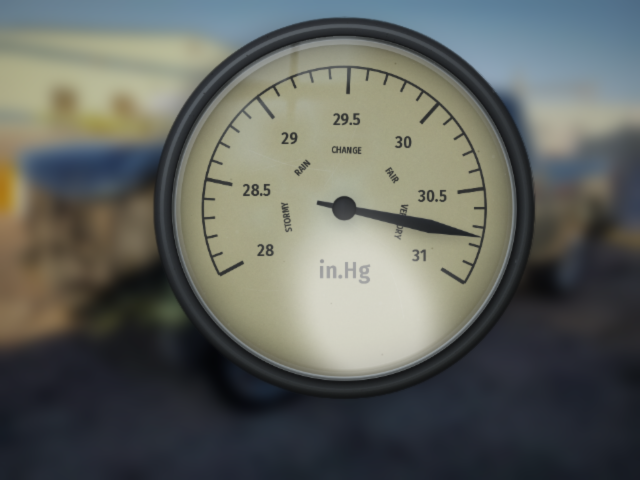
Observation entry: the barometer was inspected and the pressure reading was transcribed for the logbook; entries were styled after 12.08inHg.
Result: 30.75inHg
